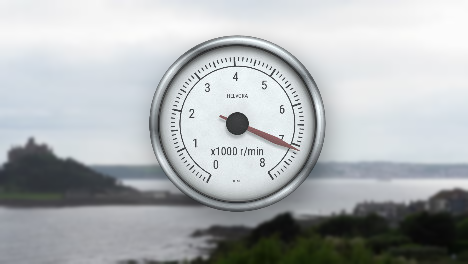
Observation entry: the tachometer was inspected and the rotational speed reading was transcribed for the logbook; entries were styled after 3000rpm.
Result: 7100rpm
